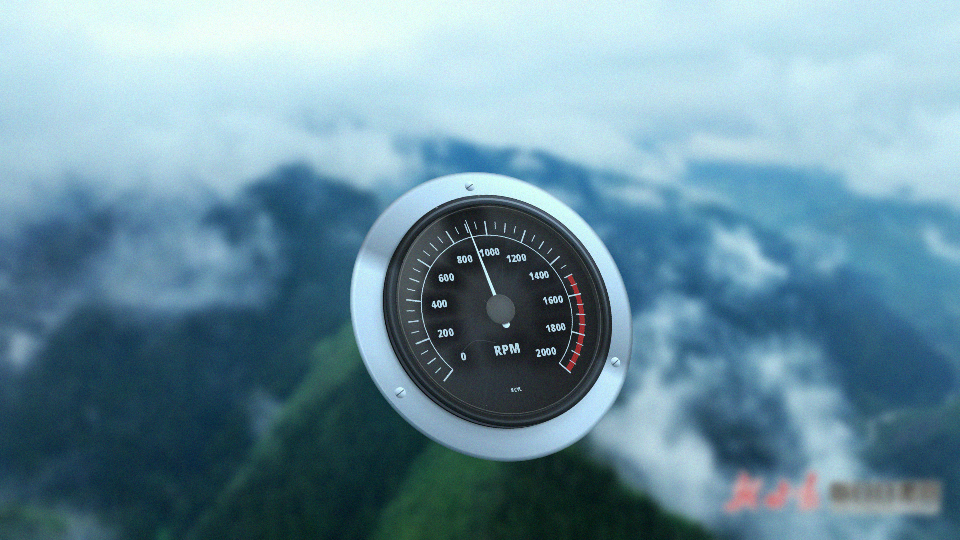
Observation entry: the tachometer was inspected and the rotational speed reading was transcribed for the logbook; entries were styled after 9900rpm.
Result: 900rpm
